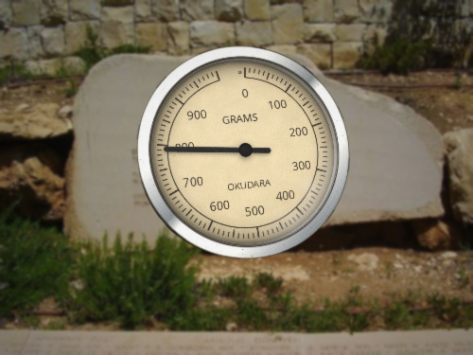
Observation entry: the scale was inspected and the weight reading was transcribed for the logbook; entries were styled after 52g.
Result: 790g
